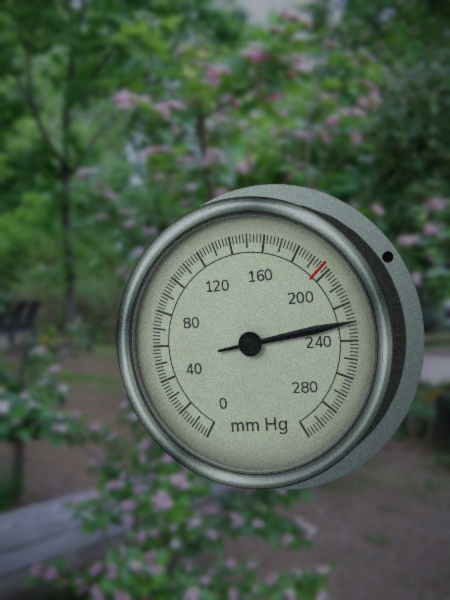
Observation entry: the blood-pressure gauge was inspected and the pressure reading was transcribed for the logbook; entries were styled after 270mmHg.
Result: 230mmHg
